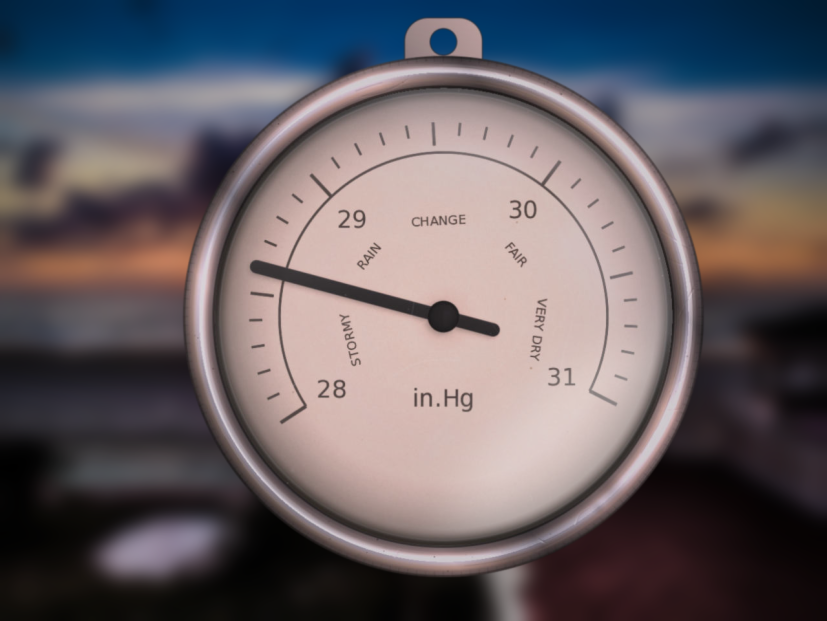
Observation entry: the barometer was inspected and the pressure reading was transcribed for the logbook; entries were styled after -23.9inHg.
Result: 28.6inHg
